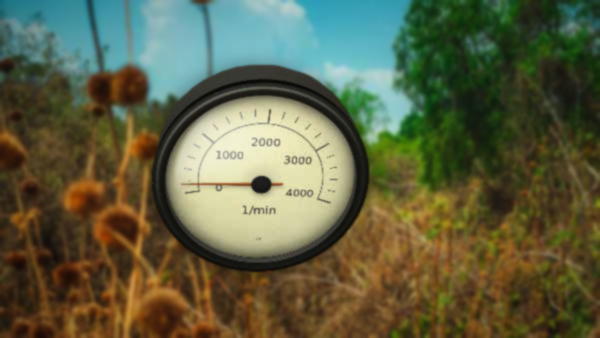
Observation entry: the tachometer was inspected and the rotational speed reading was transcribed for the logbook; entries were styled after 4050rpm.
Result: 200rpm
